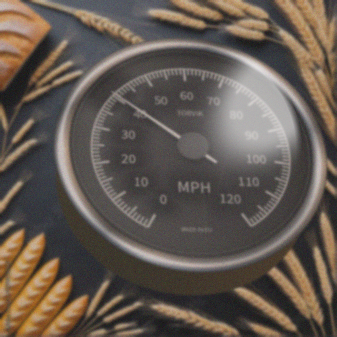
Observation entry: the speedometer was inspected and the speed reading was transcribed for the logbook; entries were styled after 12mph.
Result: 40mph
